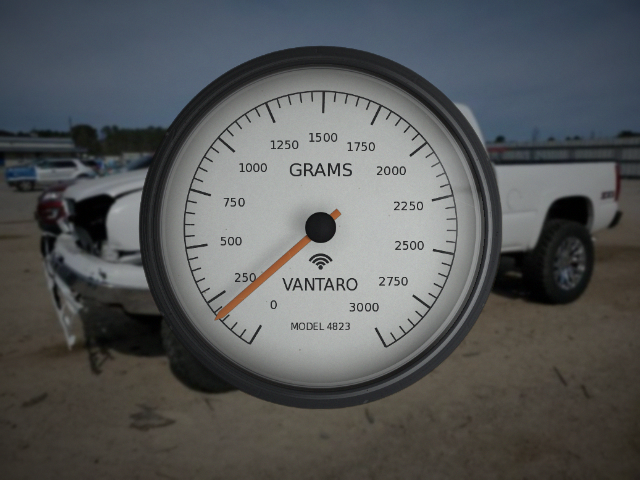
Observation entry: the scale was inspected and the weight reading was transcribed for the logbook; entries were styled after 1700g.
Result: 175g
